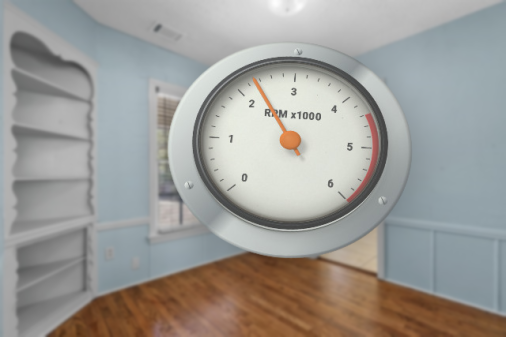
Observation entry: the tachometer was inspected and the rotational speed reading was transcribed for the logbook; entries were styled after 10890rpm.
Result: 2300rpm
